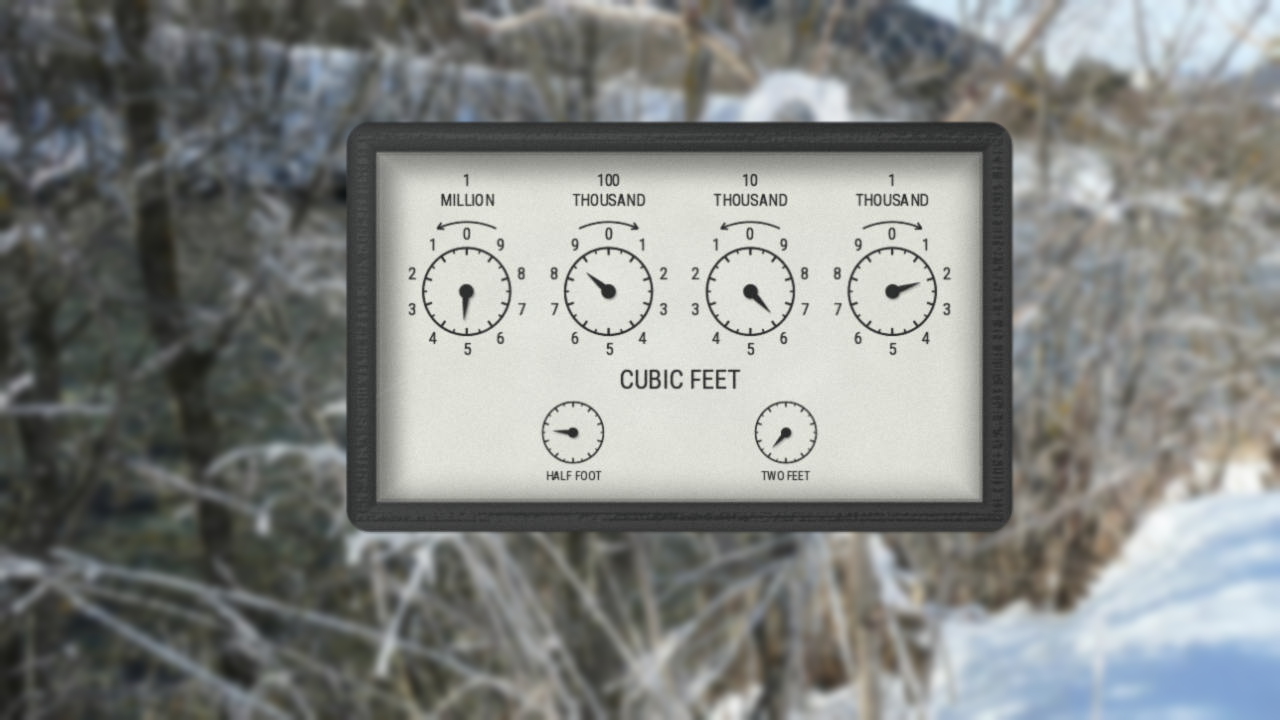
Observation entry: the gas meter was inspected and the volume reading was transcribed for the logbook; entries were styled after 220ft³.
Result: 486200ft³
